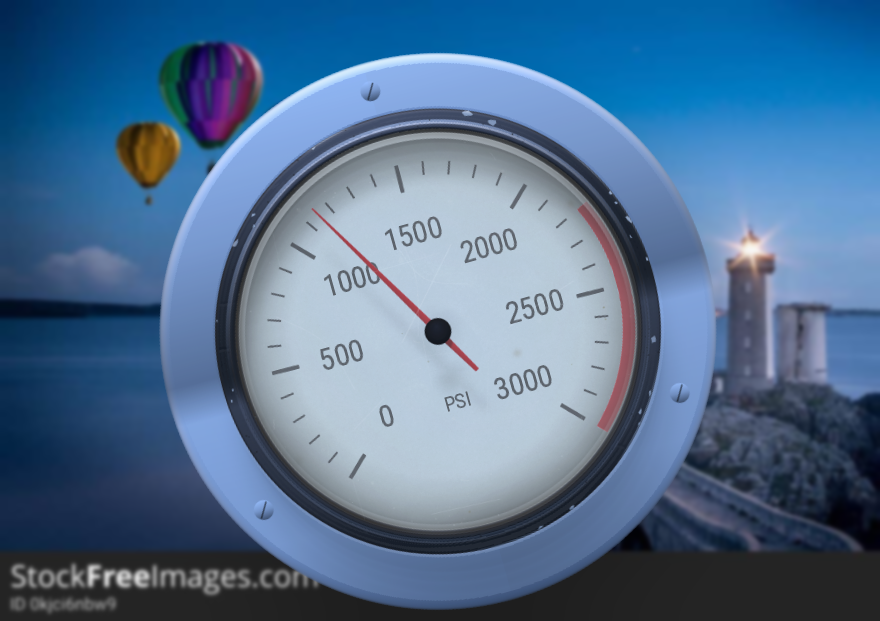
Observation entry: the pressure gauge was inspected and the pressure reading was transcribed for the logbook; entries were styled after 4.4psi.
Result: 1150psi
